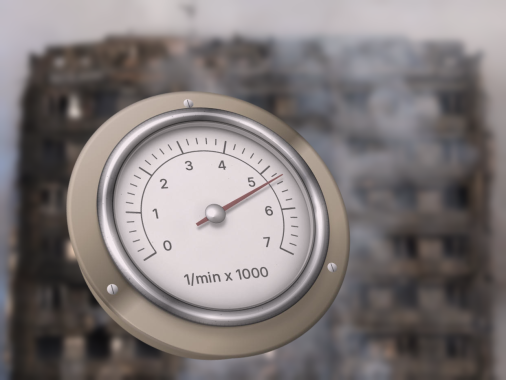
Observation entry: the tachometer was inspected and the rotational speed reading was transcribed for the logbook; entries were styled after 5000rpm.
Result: 5300rpm
